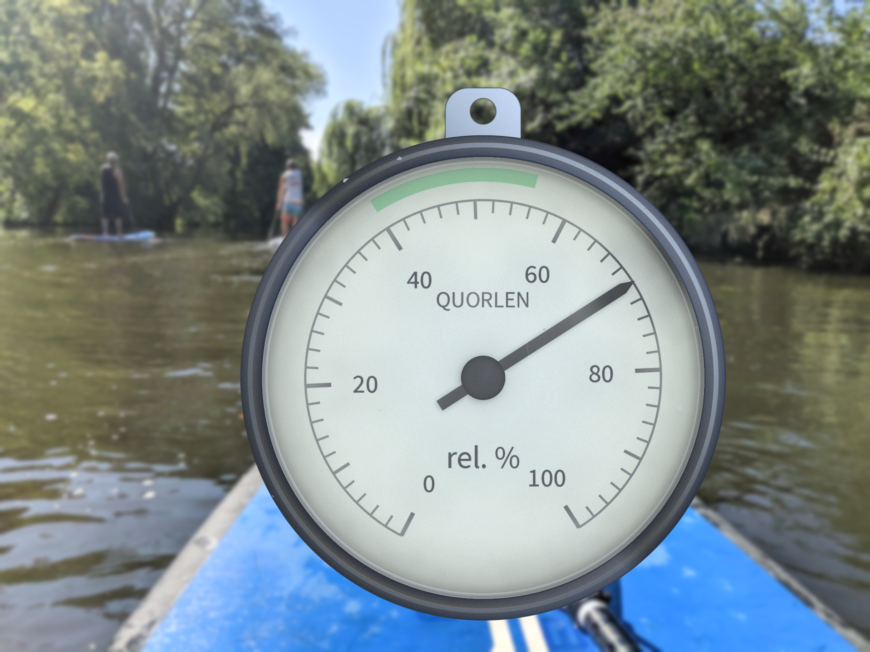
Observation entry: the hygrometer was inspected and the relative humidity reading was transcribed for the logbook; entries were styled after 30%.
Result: 70%
